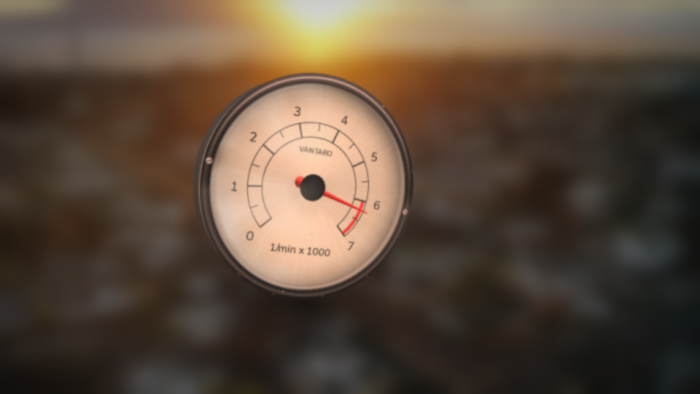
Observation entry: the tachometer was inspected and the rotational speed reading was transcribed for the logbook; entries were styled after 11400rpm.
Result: 6250rpm
